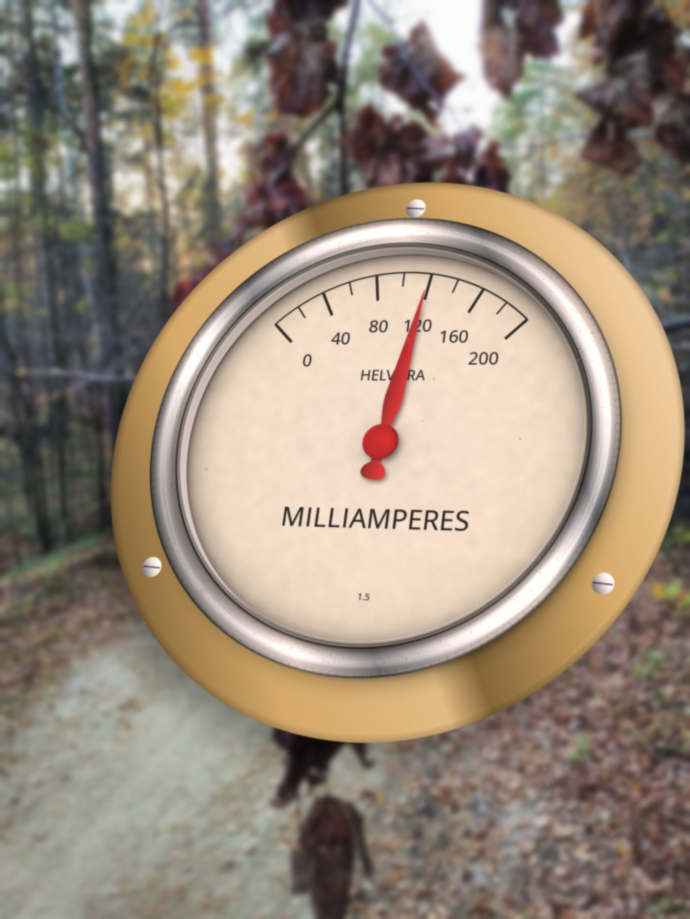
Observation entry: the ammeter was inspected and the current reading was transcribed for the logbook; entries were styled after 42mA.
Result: 120mA
